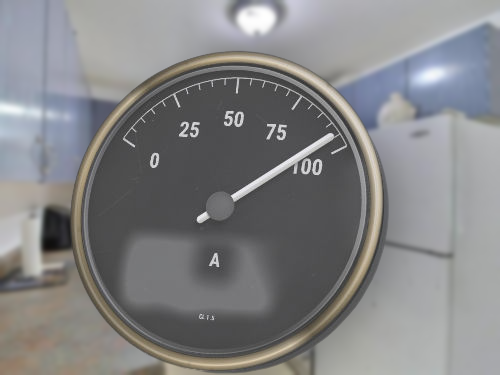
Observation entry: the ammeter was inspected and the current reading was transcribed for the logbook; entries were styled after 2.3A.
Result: 95A
